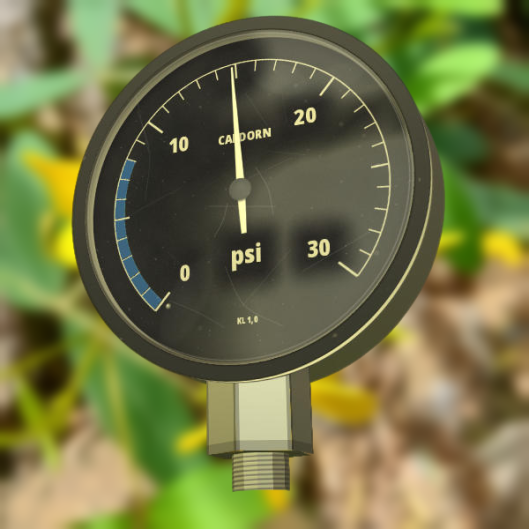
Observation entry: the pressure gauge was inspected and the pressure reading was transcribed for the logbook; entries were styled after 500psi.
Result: 15psi
